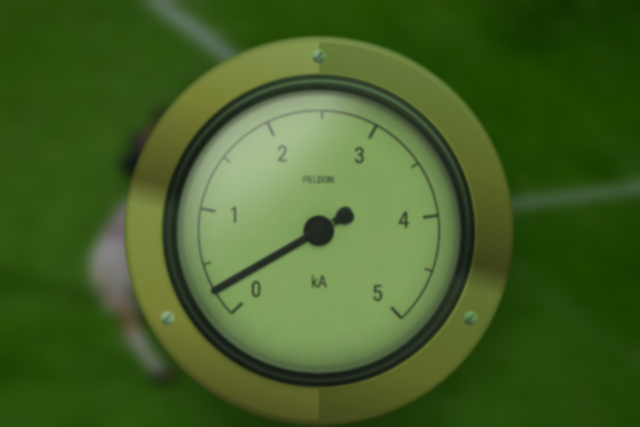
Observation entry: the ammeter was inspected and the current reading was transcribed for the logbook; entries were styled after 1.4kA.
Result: 0.25kA
